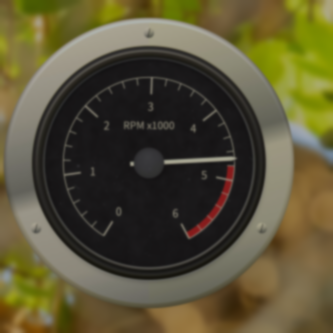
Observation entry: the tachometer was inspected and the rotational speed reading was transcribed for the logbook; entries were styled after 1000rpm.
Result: 4700rpm
